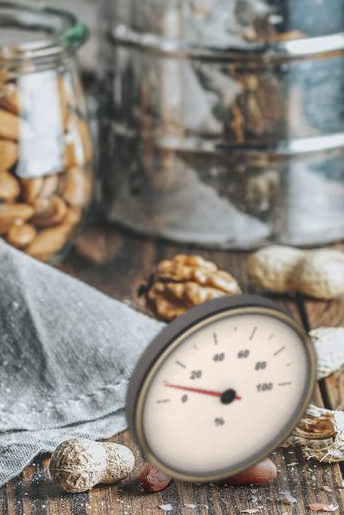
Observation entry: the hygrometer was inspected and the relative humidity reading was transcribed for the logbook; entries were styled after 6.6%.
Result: 10%
